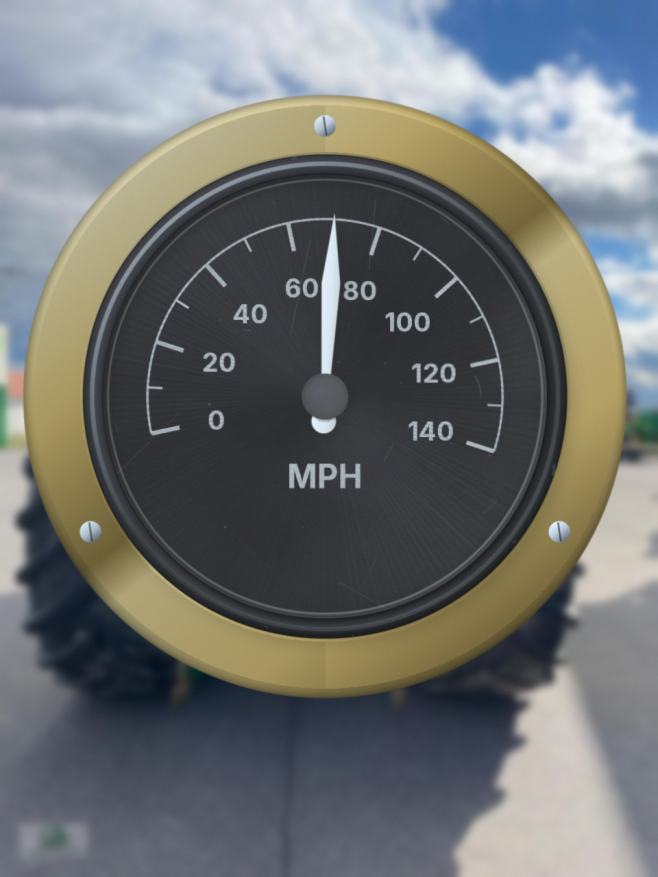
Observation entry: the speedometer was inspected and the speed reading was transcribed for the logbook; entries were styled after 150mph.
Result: 70mph
